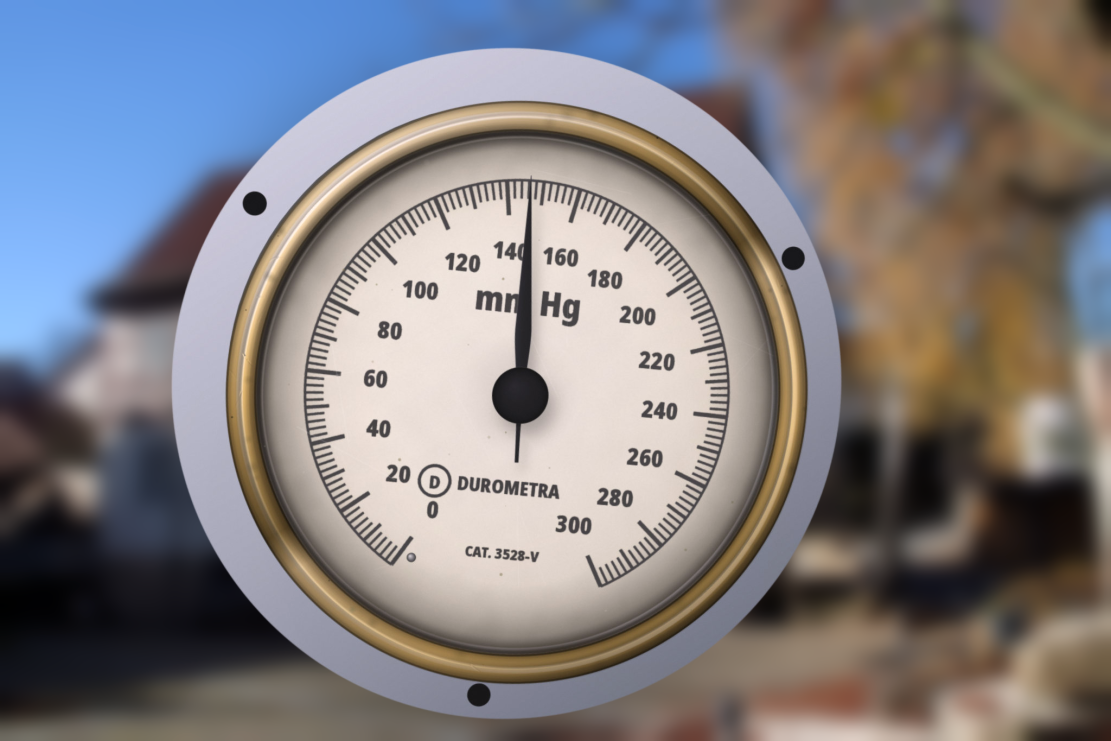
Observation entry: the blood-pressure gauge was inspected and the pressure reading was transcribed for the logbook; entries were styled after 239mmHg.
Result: 146mmHg
